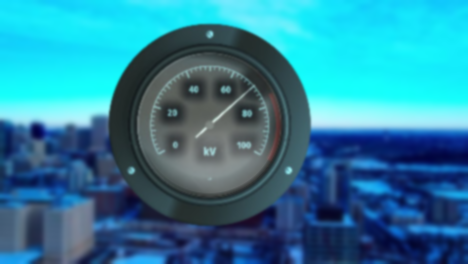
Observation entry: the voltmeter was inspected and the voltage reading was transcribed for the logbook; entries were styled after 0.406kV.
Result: 70kV
